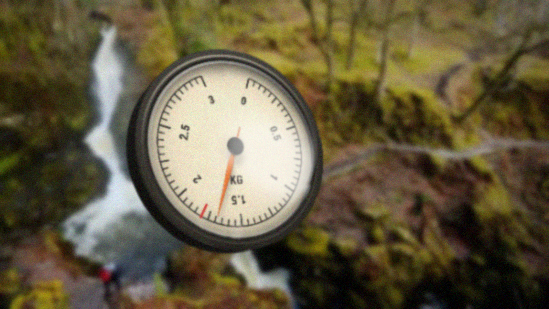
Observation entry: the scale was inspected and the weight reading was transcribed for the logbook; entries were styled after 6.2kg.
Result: 1.7kg
